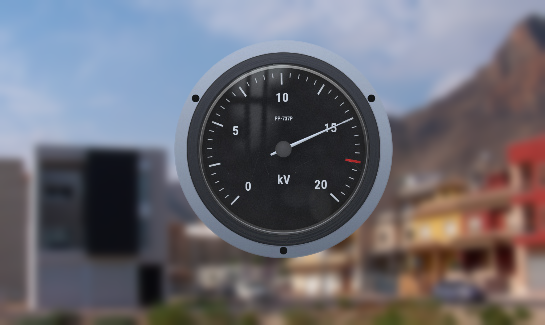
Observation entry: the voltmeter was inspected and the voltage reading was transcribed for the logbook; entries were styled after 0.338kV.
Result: 15kV
